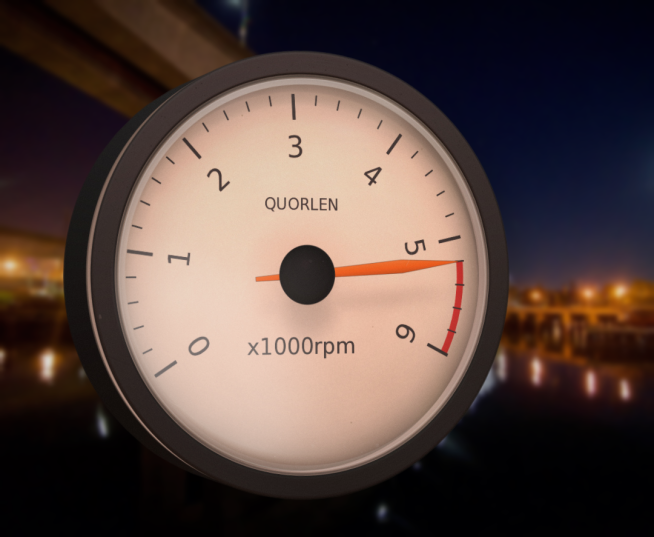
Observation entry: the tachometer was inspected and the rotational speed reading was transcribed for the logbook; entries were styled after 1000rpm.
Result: 5200rpm
